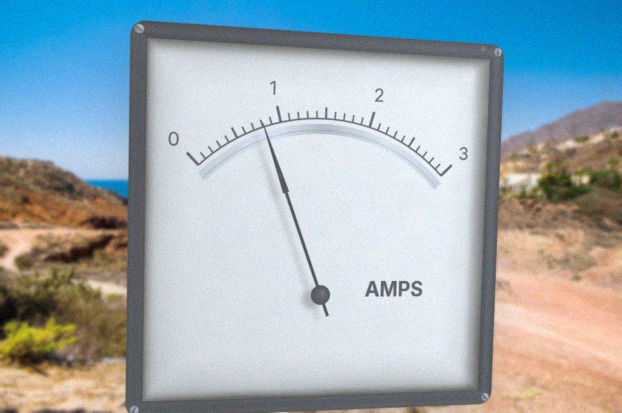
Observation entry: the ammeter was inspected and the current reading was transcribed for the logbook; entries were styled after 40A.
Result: 0.8A
